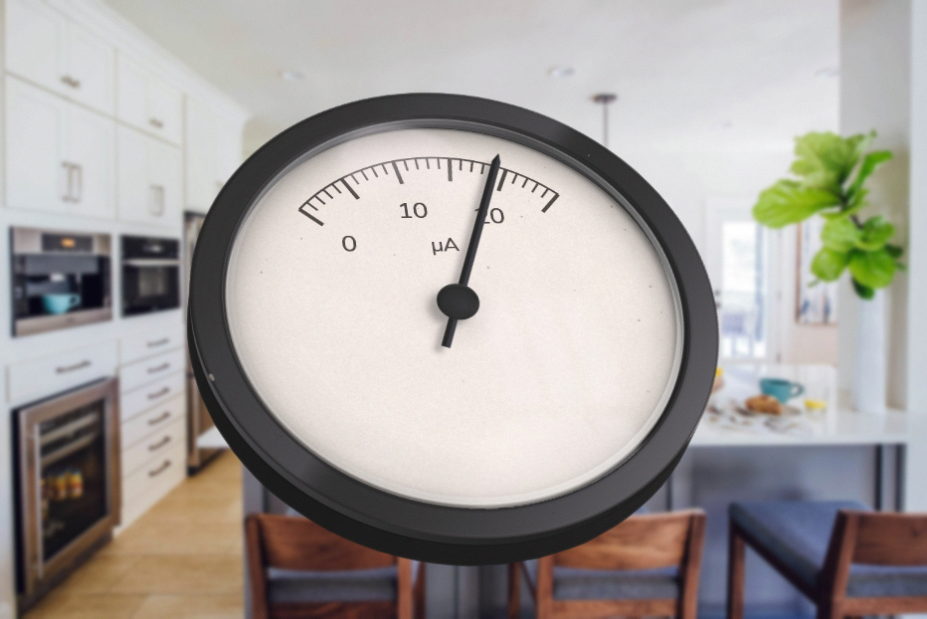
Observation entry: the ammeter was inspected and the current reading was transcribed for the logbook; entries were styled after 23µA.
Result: 19µA
